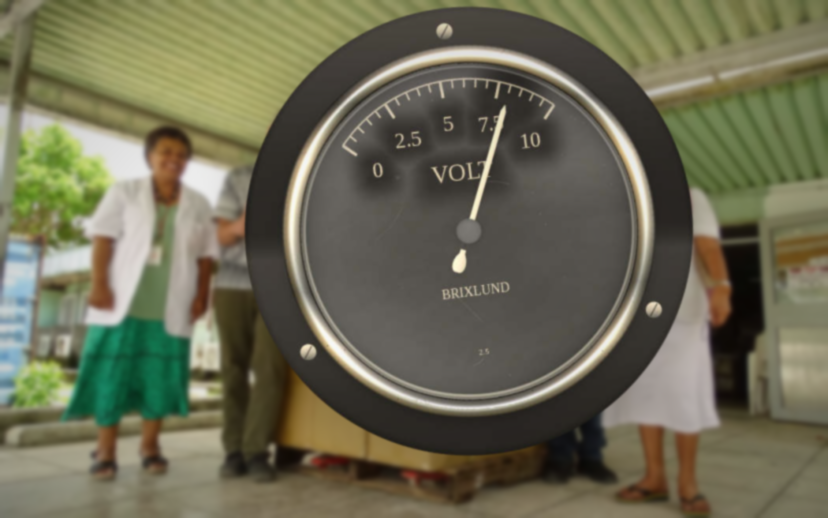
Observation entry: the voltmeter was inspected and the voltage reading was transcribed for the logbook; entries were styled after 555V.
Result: 8V
